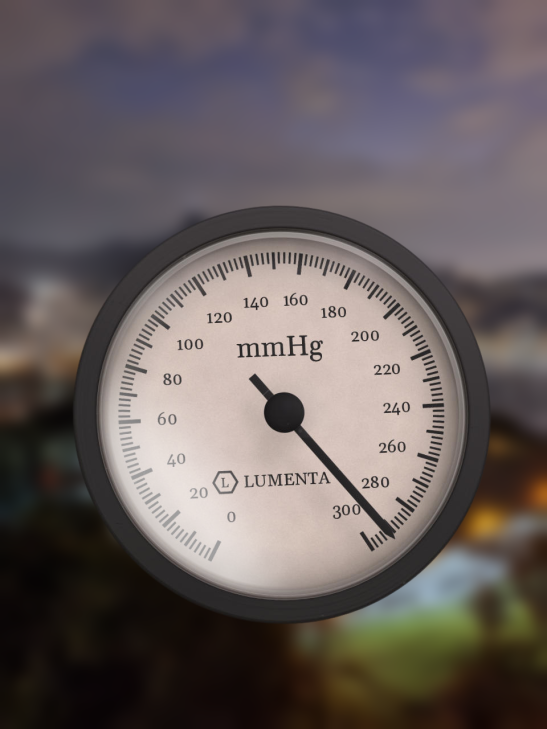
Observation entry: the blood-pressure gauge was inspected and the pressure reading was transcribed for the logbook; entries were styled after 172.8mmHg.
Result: 292mmHg
